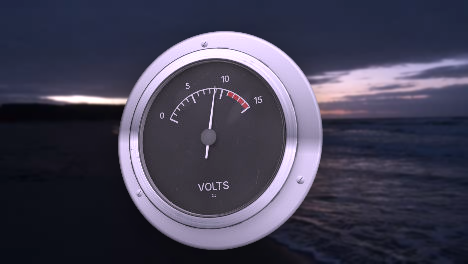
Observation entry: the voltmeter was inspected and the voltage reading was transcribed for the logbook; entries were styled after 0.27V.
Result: 9V
